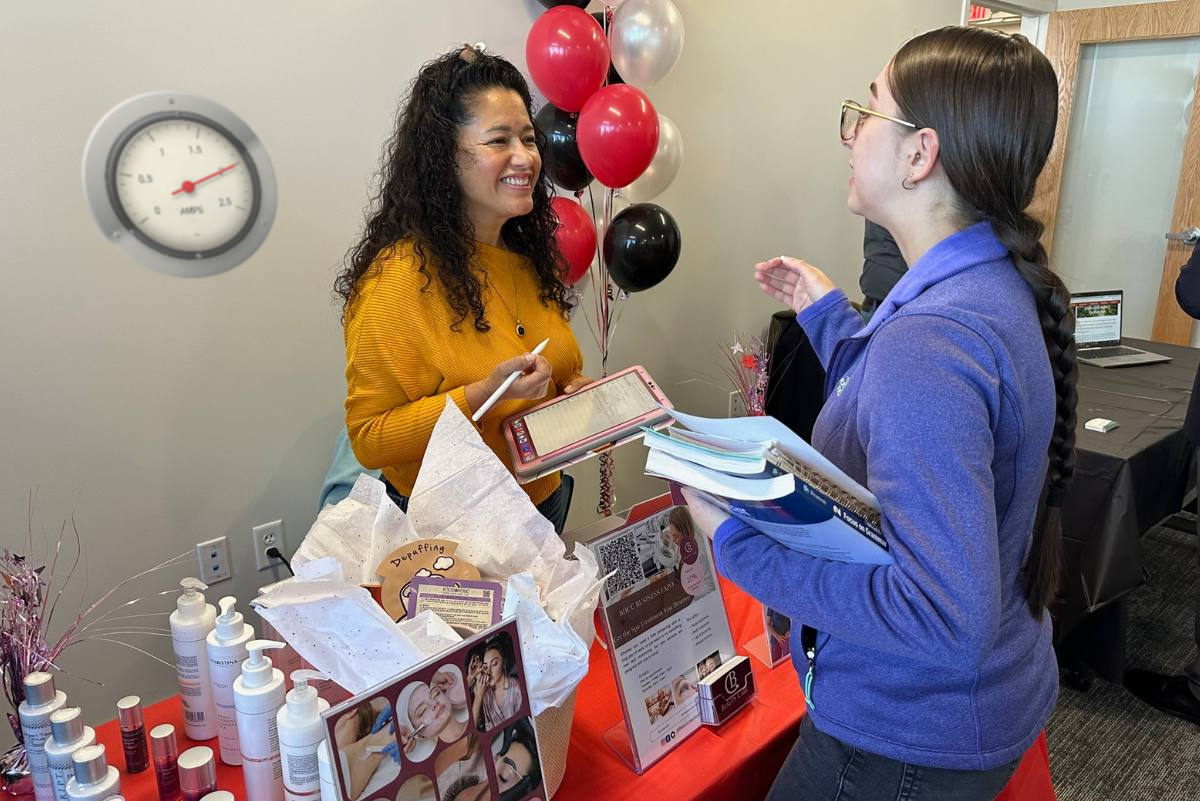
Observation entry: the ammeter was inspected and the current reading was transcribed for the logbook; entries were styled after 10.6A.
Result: 2A
